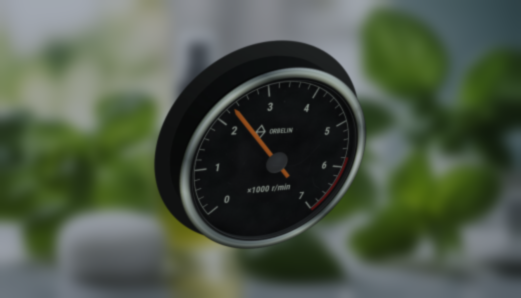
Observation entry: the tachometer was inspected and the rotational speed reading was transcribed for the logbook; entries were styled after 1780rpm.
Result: 2300rpm
